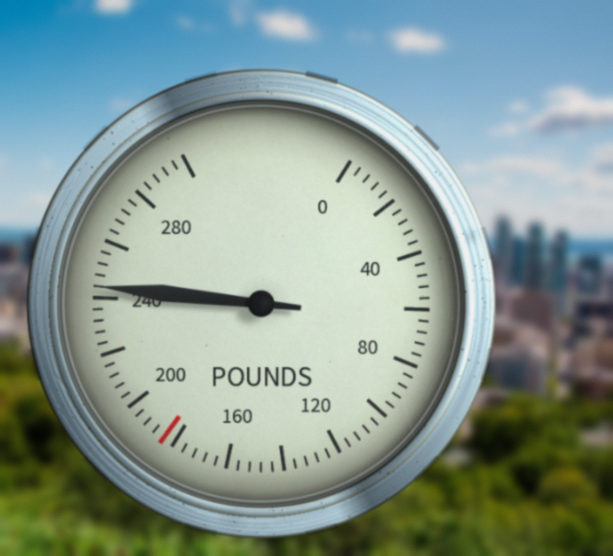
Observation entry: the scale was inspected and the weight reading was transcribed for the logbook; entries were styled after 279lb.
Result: 244lb
